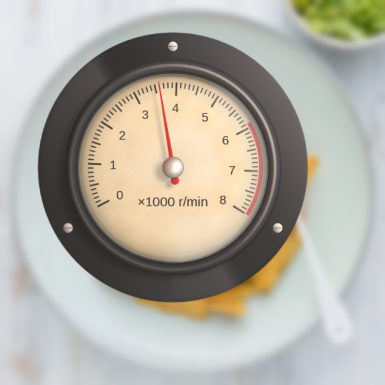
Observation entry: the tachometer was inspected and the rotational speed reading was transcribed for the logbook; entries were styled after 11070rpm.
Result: 3600rpm
